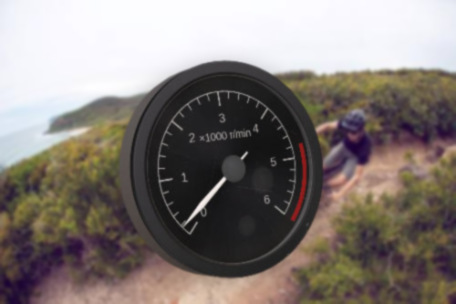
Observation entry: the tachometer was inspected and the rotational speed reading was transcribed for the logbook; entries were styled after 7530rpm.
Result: 200rpm
